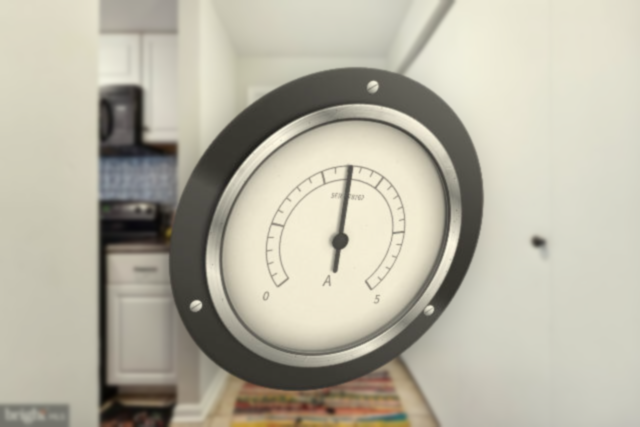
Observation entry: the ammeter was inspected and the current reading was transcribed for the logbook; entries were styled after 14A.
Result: 2.4A
